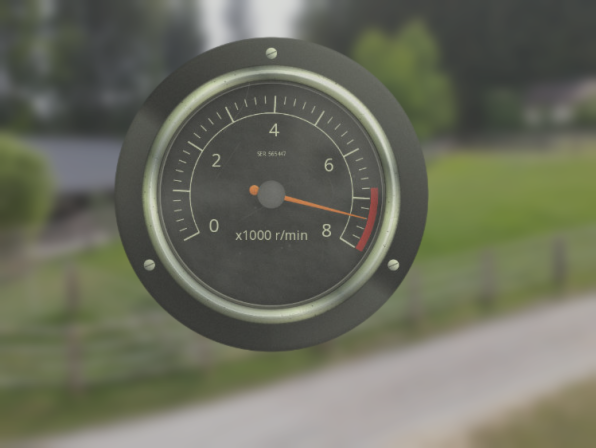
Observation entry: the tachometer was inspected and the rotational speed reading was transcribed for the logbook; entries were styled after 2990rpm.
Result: 7400rpm
